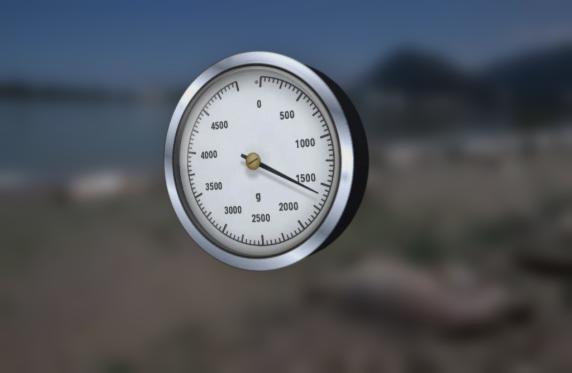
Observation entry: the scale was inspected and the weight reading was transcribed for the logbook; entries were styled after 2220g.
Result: 1600g
